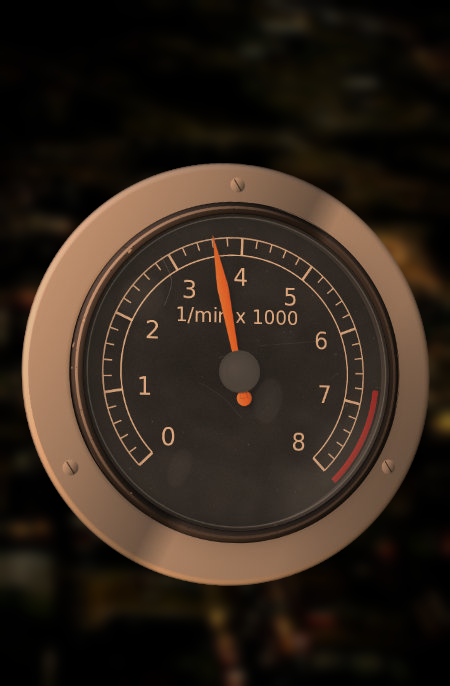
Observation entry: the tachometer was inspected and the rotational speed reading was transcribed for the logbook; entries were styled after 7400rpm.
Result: 3600rpm
